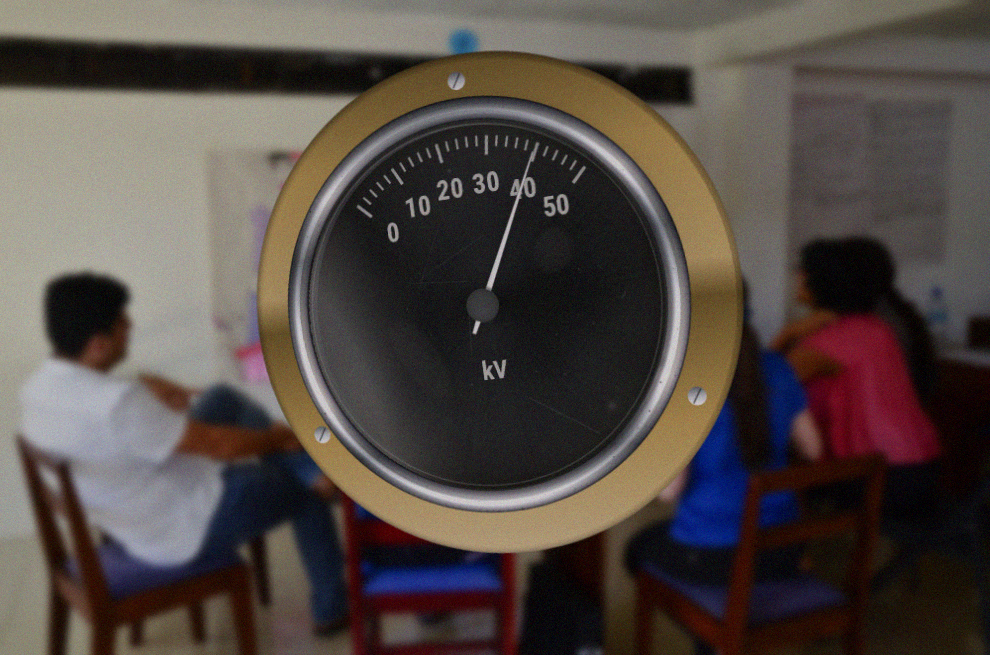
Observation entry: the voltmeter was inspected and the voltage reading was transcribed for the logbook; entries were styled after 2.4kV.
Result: 40kV
